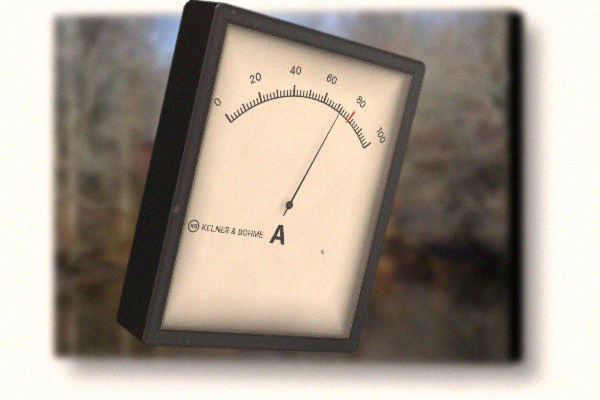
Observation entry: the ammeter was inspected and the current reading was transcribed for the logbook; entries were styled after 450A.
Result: 70A
